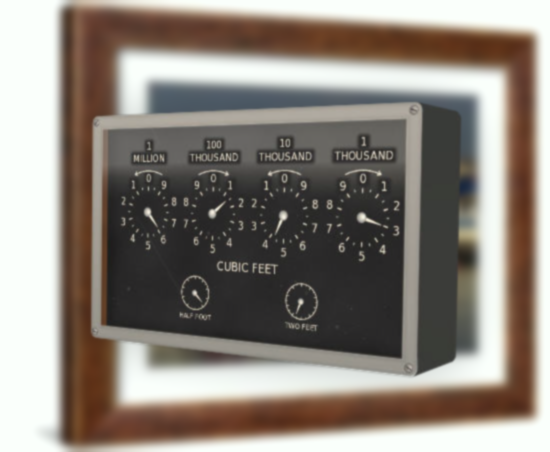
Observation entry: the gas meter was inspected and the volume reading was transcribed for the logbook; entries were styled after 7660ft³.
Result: 614300ft³
